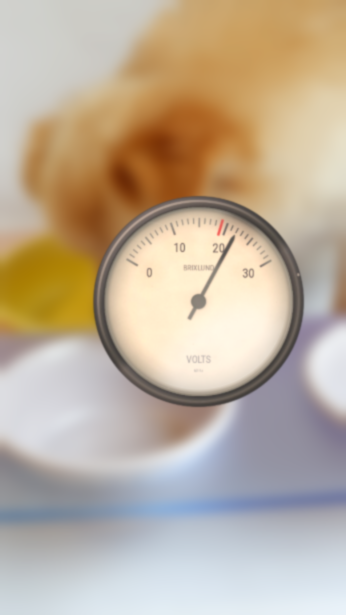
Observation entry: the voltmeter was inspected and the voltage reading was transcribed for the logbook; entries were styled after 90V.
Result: 22V
